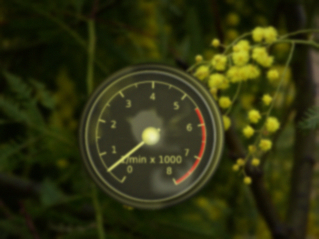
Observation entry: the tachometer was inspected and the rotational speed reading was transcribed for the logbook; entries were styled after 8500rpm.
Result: 500rpm
